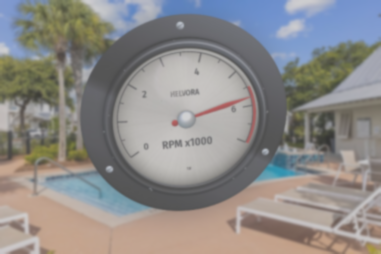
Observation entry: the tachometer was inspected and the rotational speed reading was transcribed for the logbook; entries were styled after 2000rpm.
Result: 5750rpm
